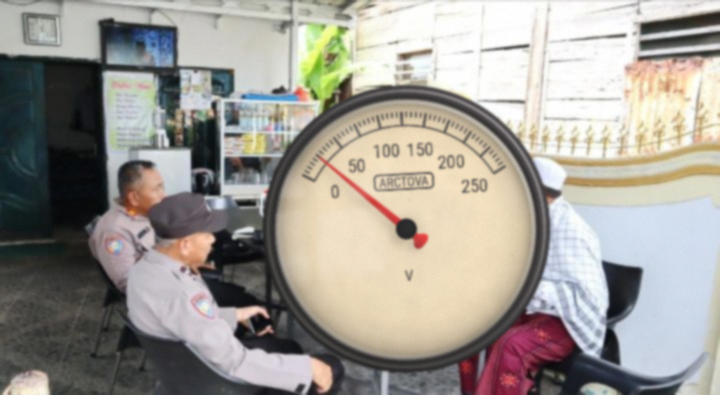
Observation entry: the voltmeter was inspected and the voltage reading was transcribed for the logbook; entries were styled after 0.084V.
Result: 25V
